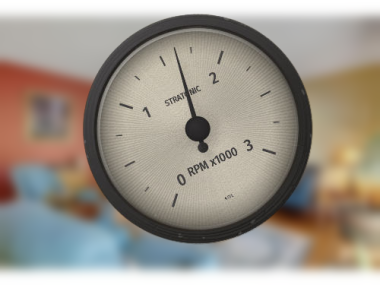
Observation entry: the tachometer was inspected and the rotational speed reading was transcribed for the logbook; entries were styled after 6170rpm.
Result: 1625rpm
